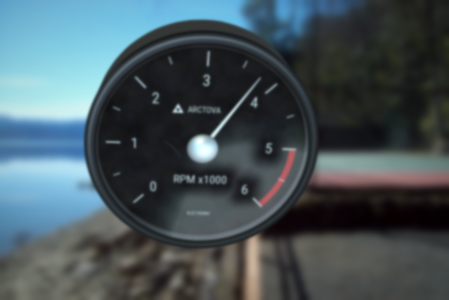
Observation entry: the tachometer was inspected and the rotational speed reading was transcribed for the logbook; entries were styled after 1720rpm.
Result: 3750rpm
